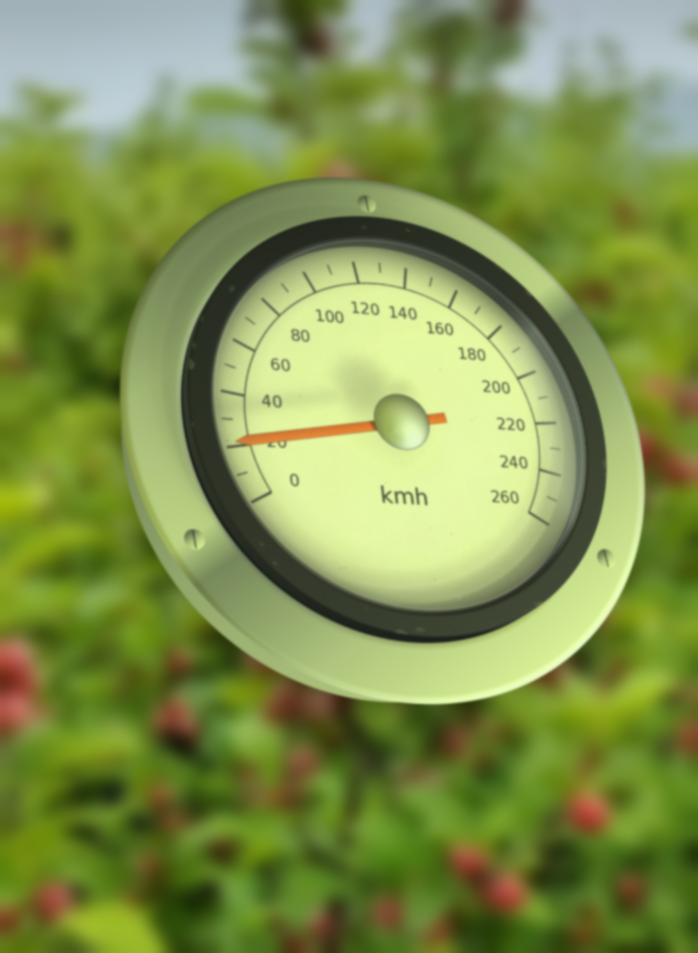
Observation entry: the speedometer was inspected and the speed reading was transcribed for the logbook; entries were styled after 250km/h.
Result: 20km/h
